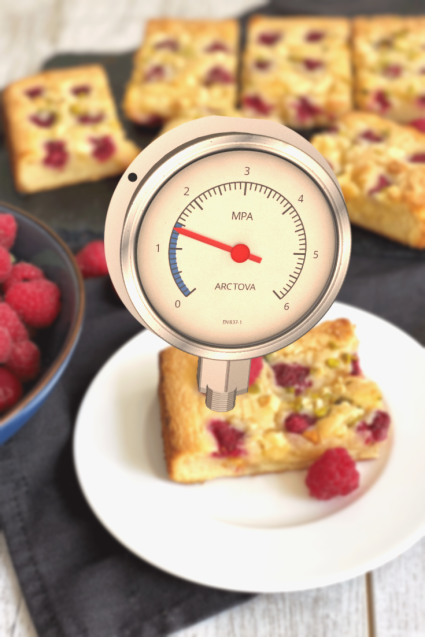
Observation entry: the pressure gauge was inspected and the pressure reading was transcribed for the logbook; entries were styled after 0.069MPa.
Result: 1.4MPa
